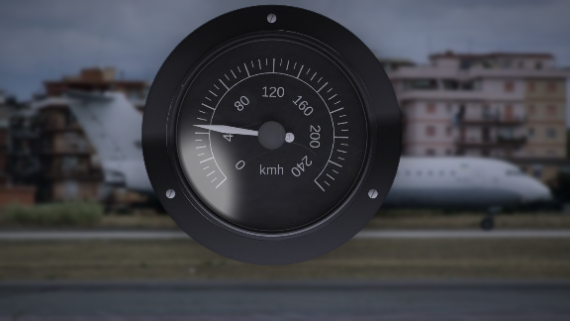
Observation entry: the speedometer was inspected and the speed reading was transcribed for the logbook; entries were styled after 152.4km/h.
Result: 45km/h
